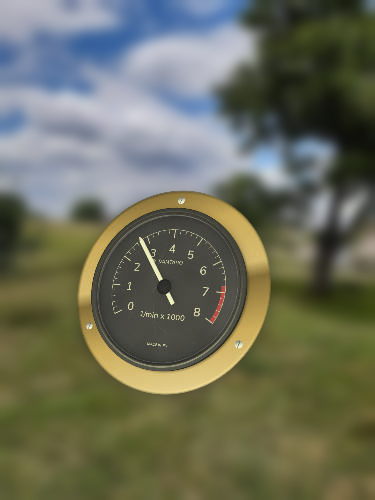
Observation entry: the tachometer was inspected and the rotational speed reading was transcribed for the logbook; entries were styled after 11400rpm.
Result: 2800rpm
